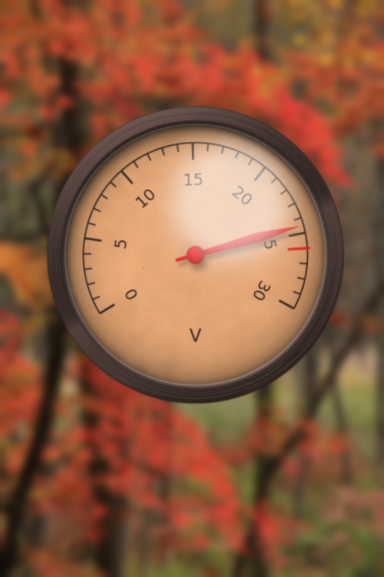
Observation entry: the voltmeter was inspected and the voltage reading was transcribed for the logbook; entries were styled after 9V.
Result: 24.5V
